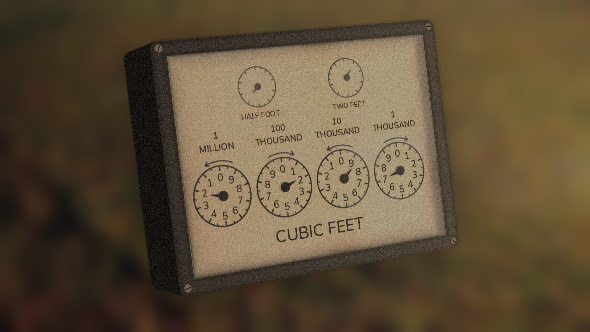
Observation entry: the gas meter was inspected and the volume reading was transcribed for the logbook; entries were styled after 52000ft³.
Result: 218700ft³
